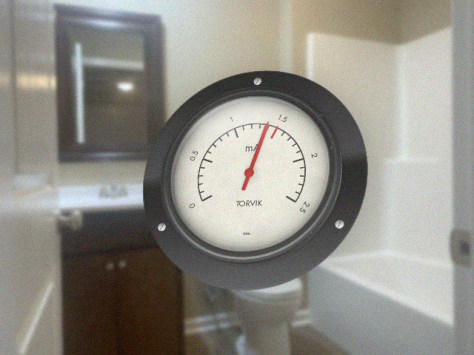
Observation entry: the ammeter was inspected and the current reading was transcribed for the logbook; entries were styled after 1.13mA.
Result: 1.4mA
